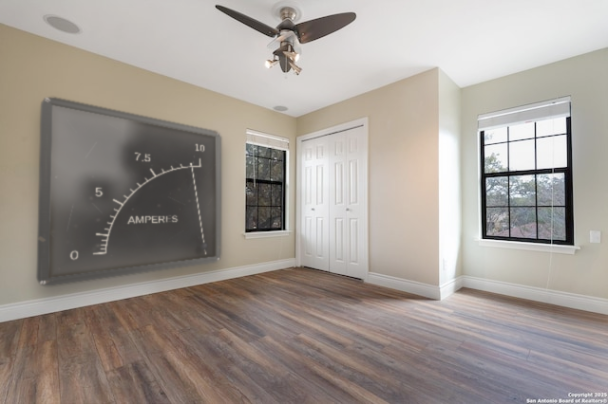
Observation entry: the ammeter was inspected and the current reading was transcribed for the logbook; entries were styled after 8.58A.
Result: 9.5A
